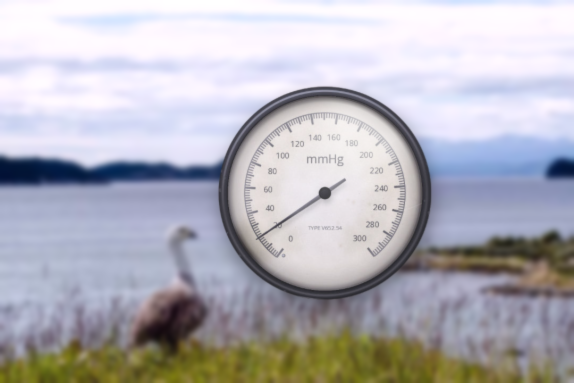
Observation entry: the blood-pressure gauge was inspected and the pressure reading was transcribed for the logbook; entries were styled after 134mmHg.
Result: 20mmHg
